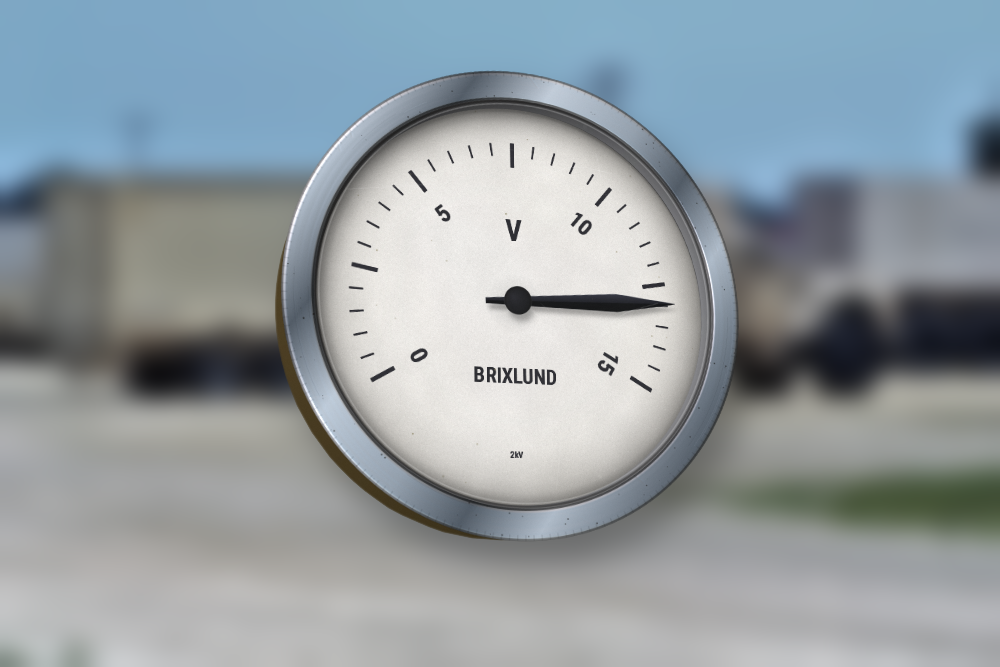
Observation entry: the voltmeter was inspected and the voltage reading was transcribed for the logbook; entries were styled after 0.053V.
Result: 13V
